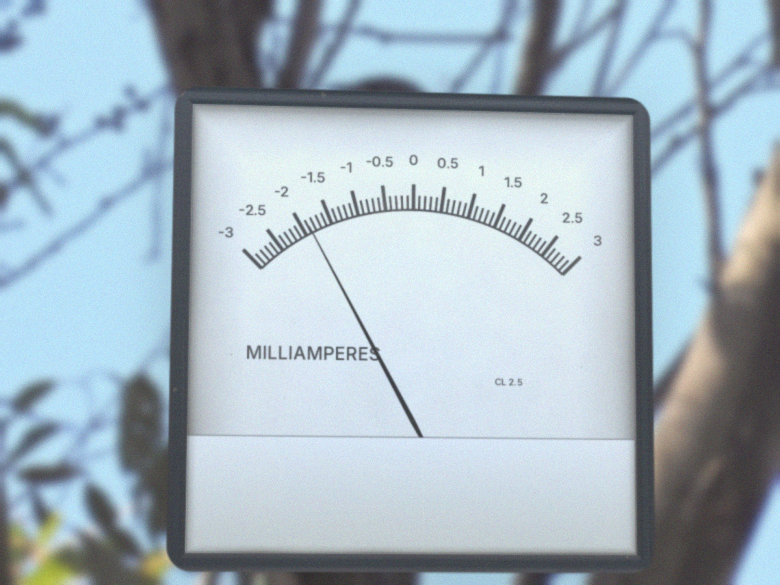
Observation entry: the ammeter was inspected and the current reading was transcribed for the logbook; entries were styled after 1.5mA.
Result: -1.9mA
